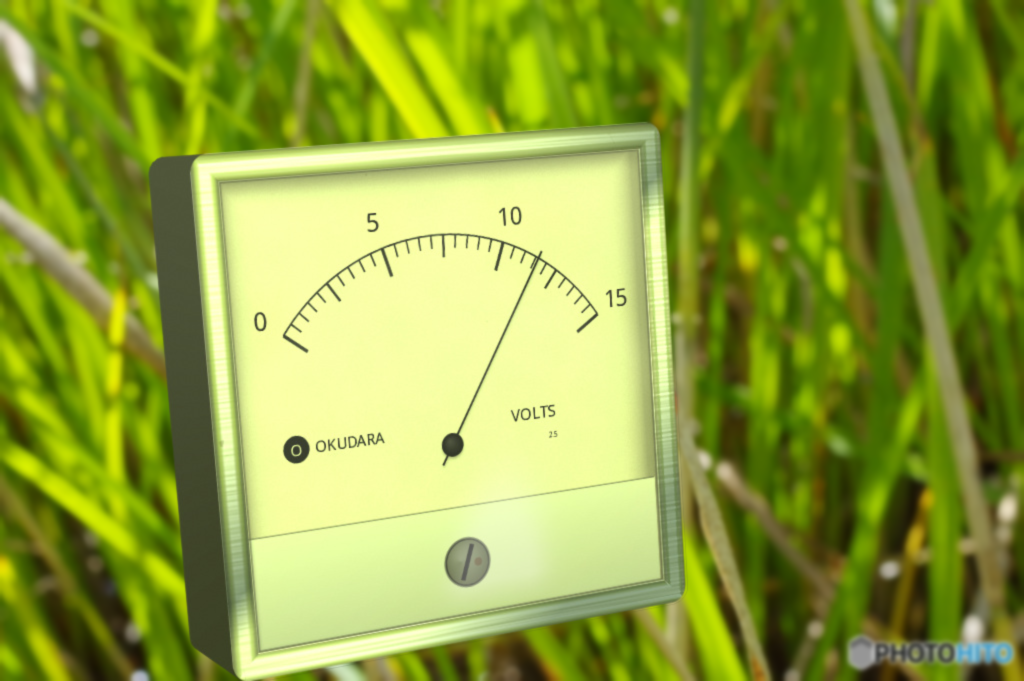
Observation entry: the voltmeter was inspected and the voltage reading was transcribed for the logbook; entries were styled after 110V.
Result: 11.5V
